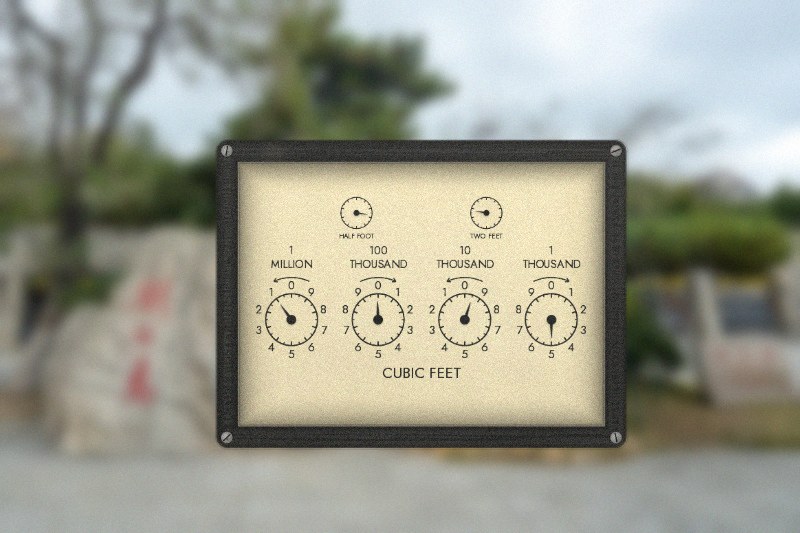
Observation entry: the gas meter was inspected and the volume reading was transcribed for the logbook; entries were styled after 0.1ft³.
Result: 99500ft³
